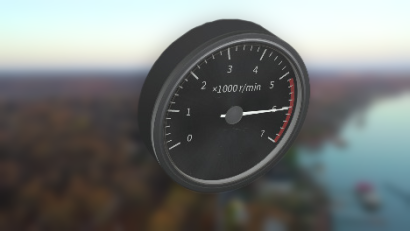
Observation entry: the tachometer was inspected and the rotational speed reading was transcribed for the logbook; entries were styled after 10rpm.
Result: 6000rpm
